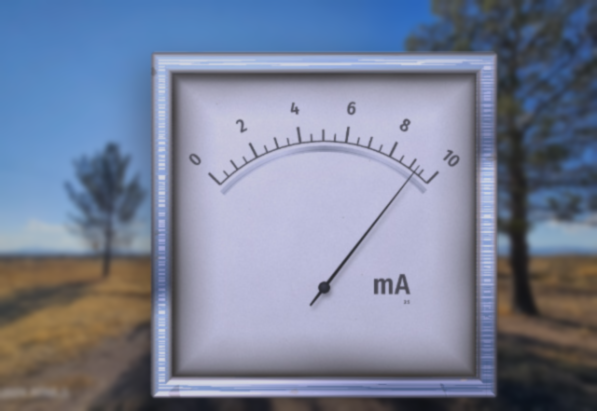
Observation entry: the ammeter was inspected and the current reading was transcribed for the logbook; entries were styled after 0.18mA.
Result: 9.25mA
